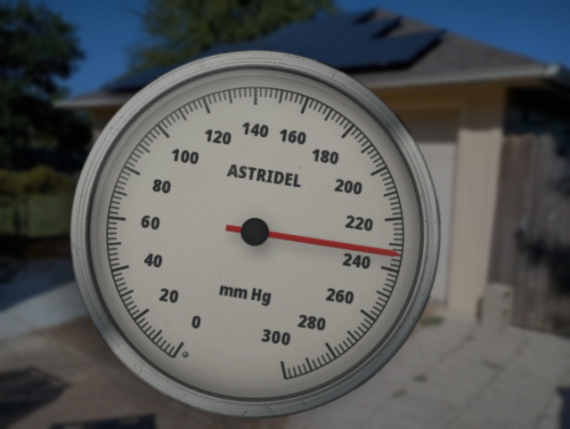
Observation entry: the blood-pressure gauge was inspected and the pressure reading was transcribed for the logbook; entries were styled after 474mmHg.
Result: 234mmHg
